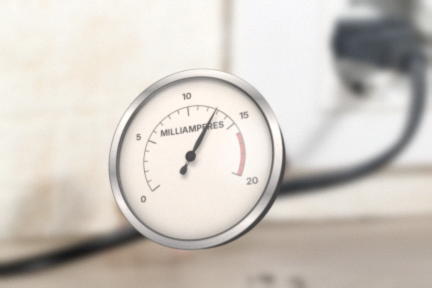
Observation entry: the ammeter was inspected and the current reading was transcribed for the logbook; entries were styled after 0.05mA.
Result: 13mA
